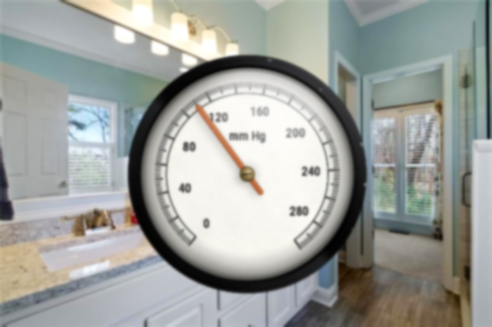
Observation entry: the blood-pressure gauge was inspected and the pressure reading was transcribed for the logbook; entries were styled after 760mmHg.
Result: 110mmHg
